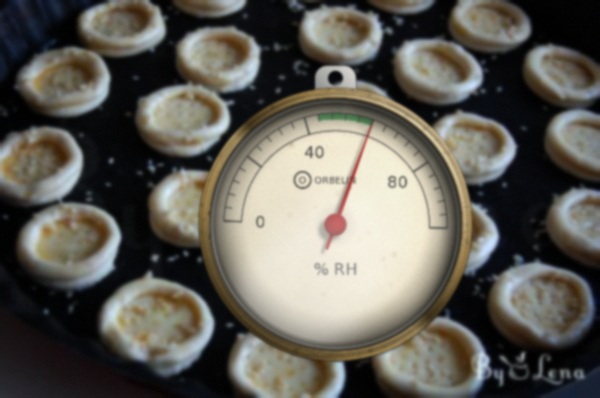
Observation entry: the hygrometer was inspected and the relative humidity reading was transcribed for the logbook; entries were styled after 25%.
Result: 60%
